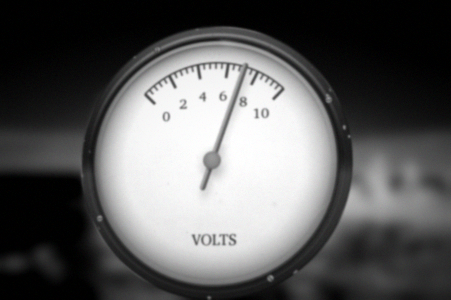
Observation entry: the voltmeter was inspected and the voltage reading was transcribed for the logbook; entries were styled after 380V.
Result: 7.2V
